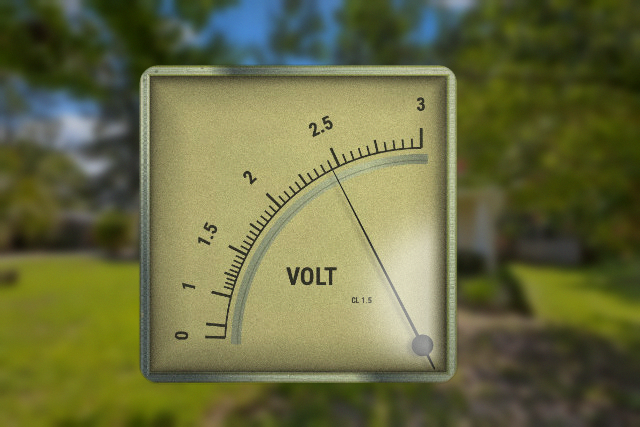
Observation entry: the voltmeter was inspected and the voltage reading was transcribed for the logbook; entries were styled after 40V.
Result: 2.45V
